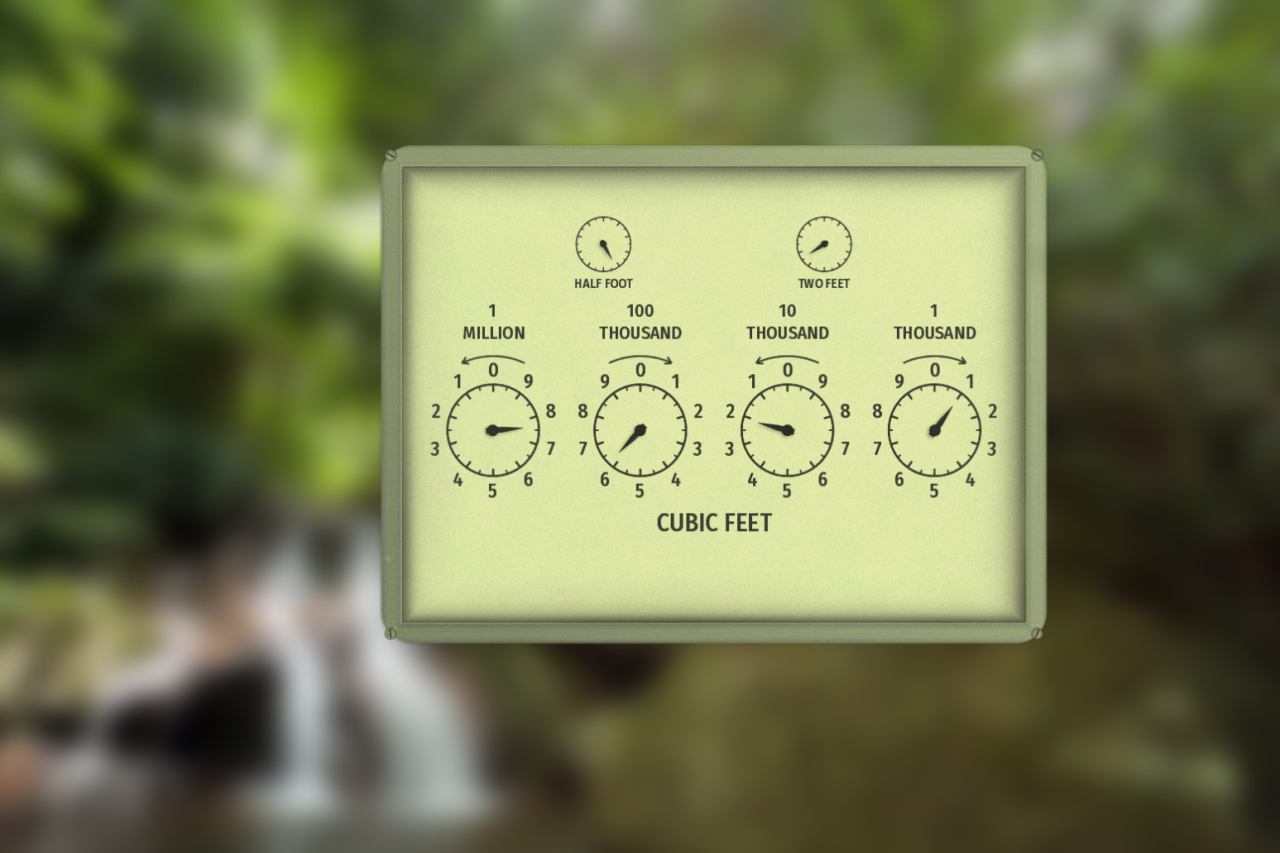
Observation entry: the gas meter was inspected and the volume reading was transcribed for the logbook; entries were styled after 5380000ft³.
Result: 762100ft³
